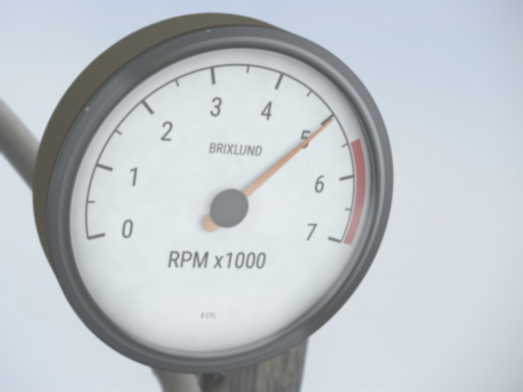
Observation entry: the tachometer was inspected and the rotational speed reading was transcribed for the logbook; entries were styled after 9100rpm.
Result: 5000rpm
